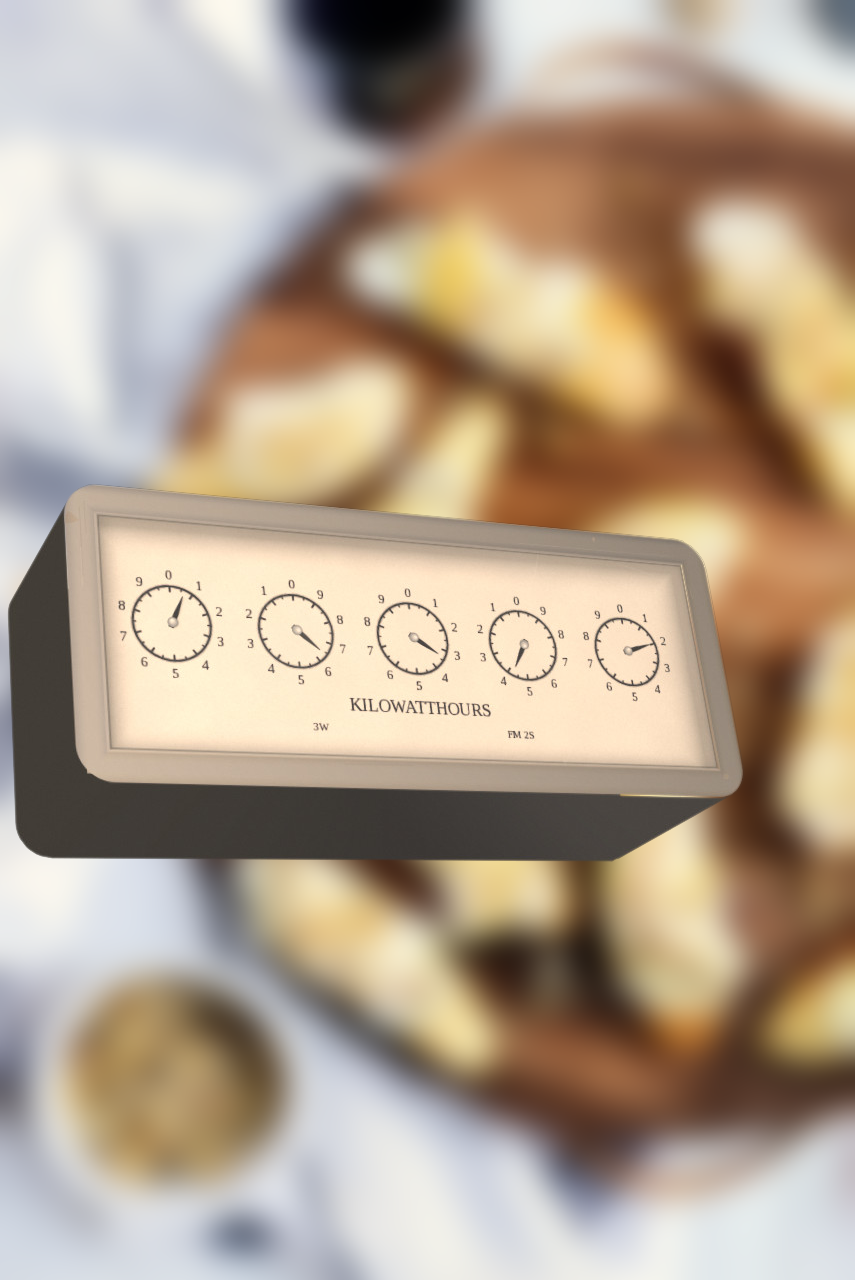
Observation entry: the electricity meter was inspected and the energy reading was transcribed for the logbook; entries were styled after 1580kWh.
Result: 6342kWh
